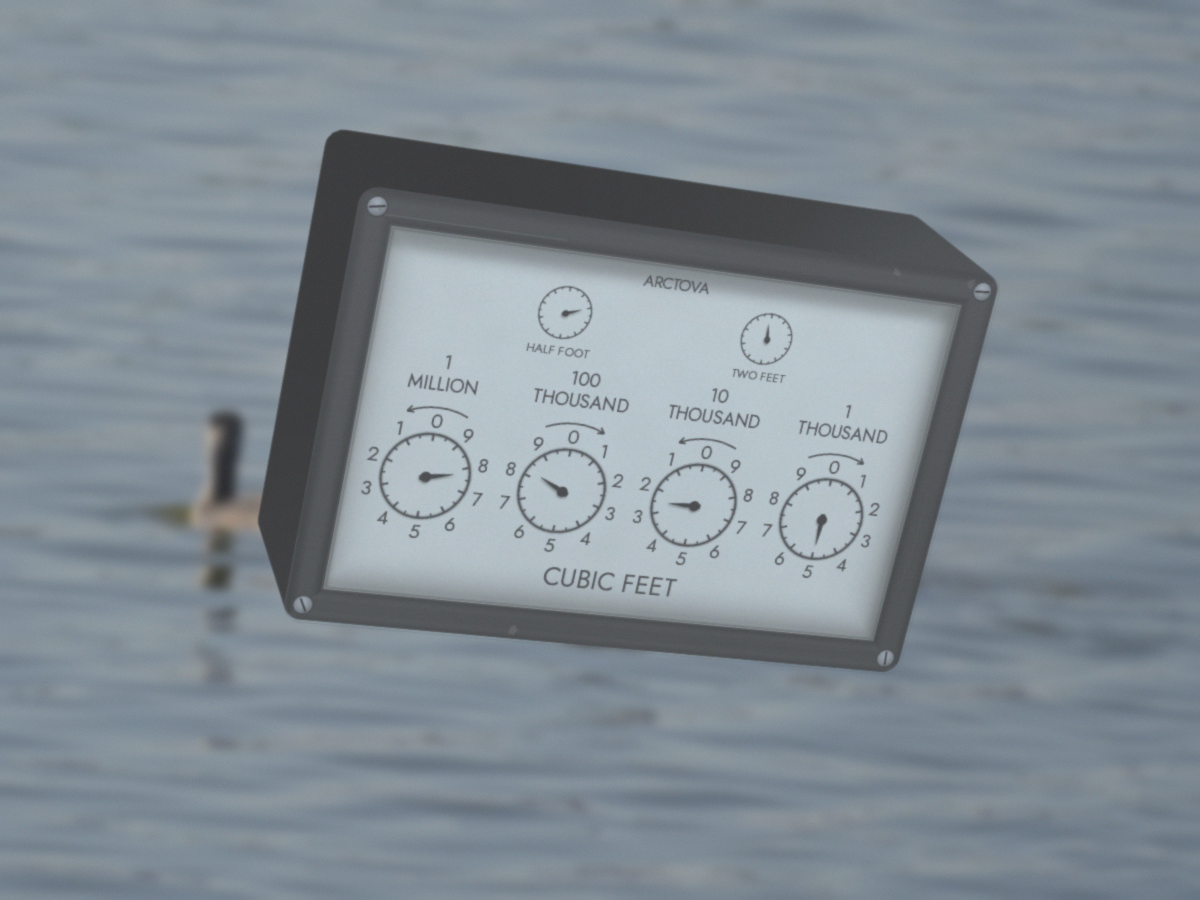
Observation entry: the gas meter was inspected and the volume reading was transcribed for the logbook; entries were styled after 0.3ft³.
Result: 782500ft³
